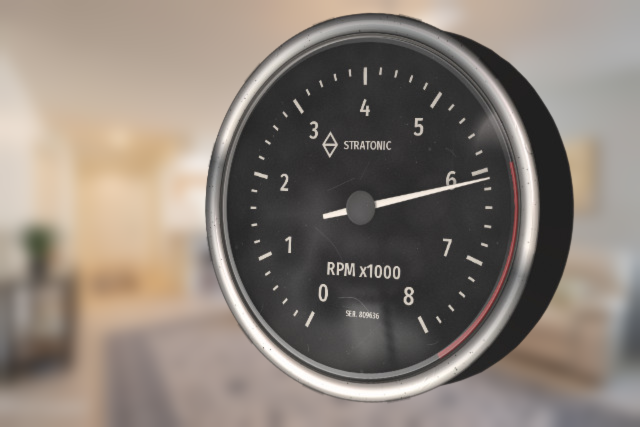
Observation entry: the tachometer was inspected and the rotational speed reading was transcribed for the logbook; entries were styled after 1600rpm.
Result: 6100rpm
